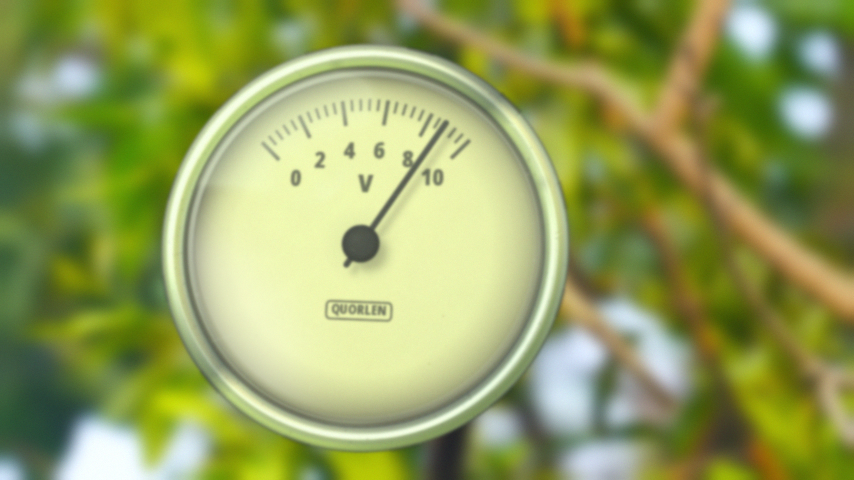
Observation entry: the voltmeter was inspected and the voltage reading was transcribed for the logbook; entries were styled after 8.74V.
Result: 8.8V
